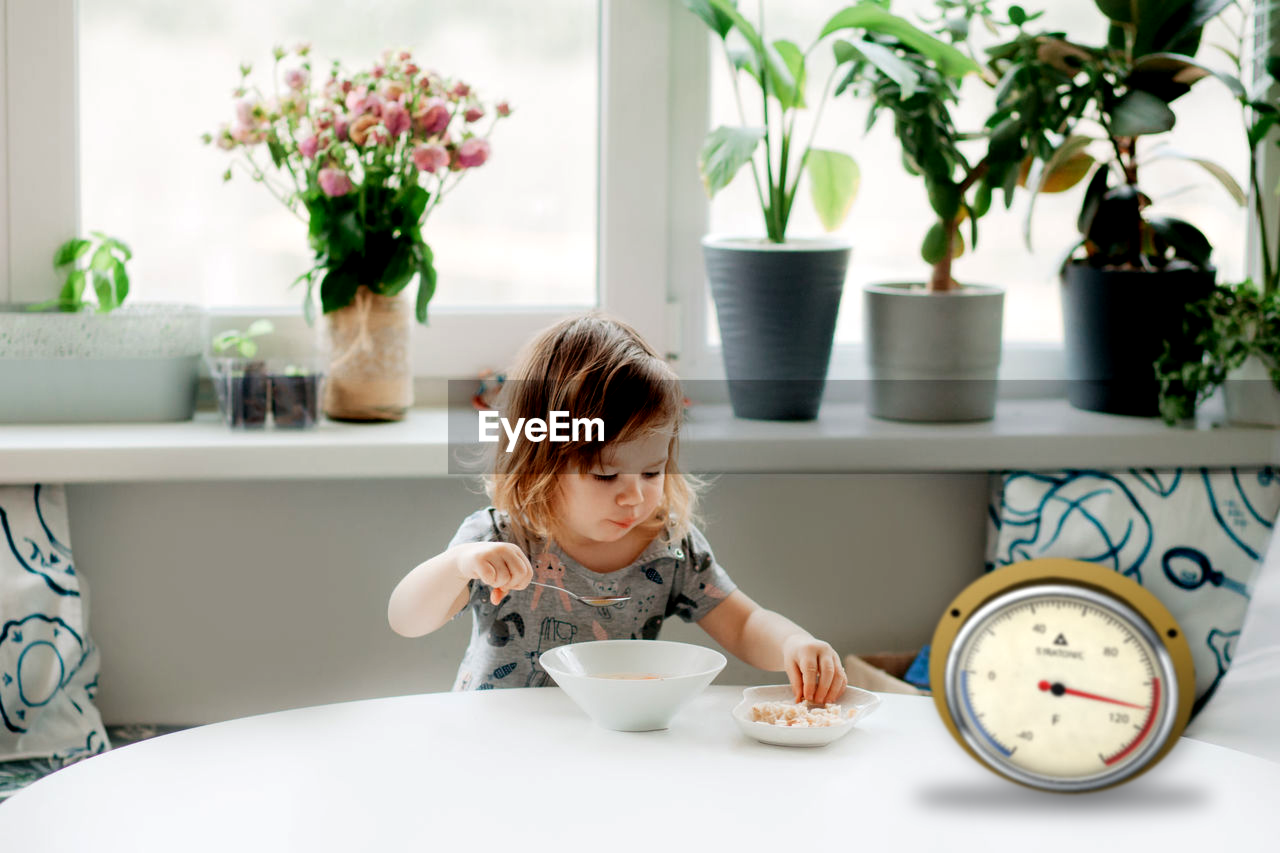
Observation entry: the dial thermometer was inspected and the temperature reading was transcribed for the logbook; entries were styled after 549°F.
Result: 110°F
